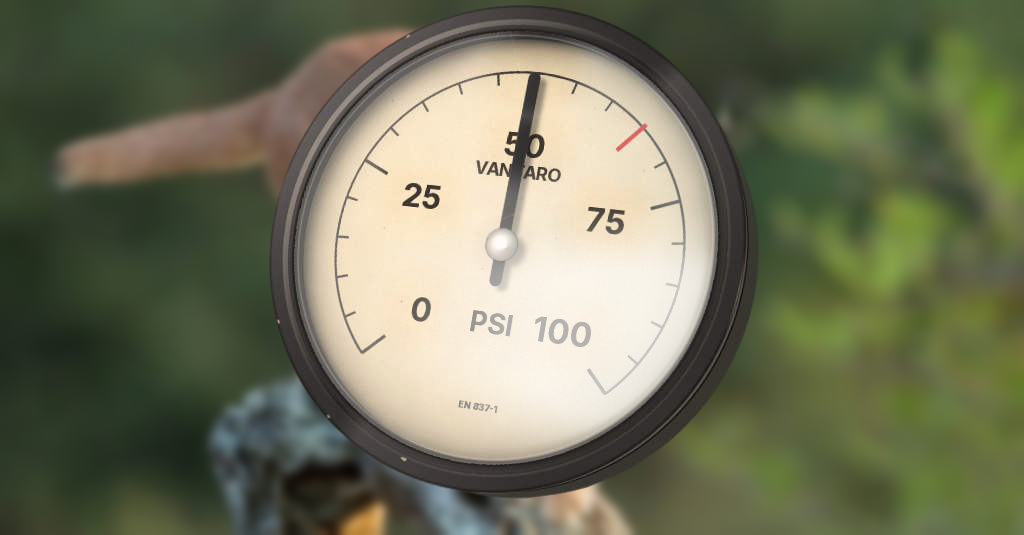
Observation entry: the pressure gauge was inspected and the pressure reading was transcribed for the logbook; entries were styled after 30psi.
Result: 50psi
